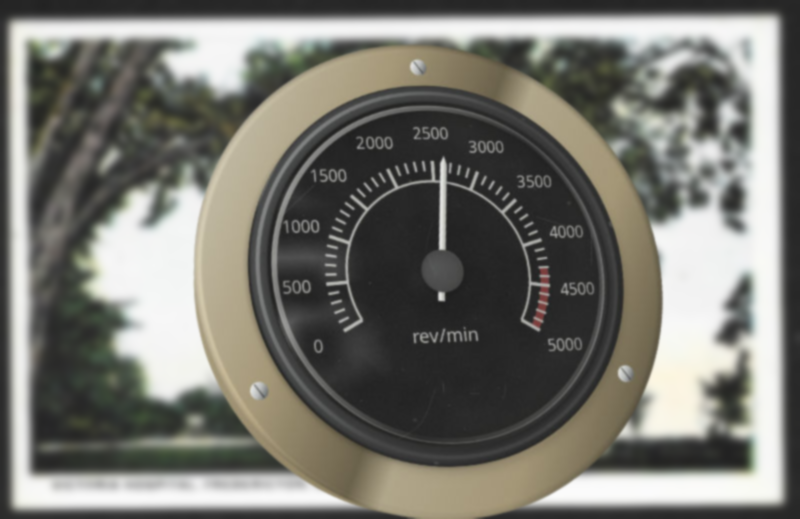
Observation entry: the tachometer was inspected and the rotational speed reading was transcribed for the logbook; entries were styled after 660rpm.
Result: 2600rpm
